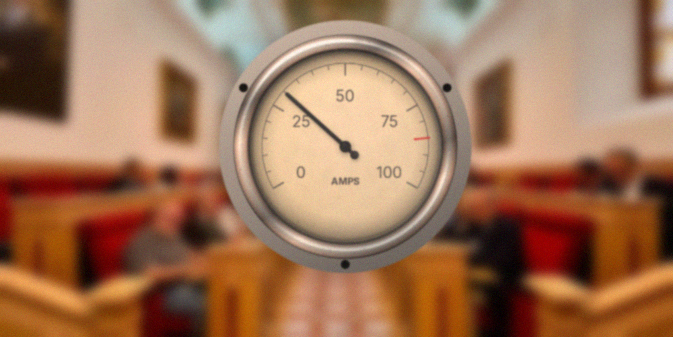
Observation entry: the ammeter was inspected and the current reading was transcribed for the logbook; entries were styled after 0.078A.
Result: 30A
